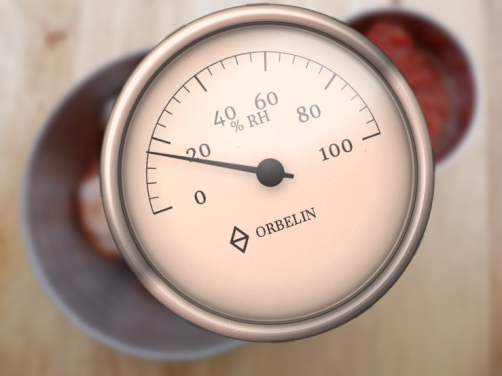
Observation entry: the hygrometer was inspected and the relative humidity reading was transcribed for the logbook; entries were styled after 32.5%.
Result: 16%
